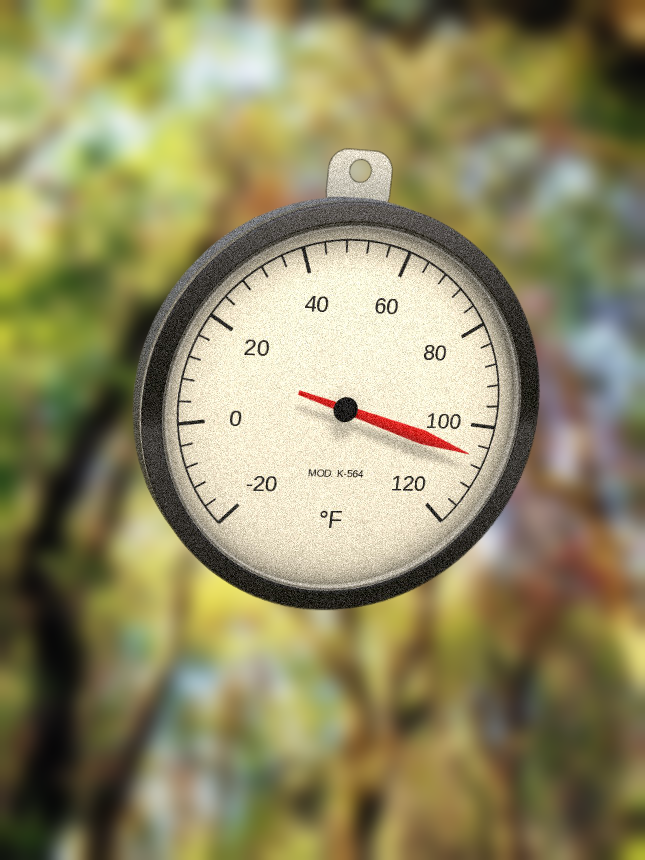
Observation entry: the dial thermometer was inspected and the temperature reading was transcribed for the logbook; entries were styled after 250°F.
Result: 106°F
